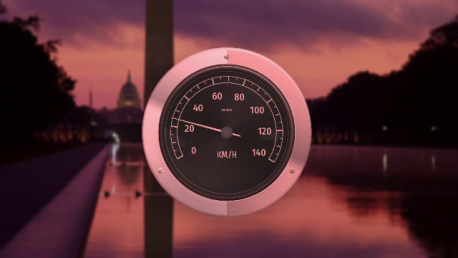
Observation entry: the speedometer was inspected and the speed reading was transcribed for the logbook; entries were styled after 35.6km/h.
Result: 25km/h
